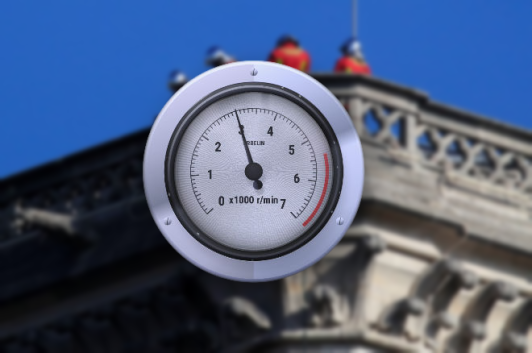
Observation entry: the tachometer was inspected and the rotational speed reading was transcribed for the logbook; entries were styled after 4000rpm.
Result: 3000rpm
